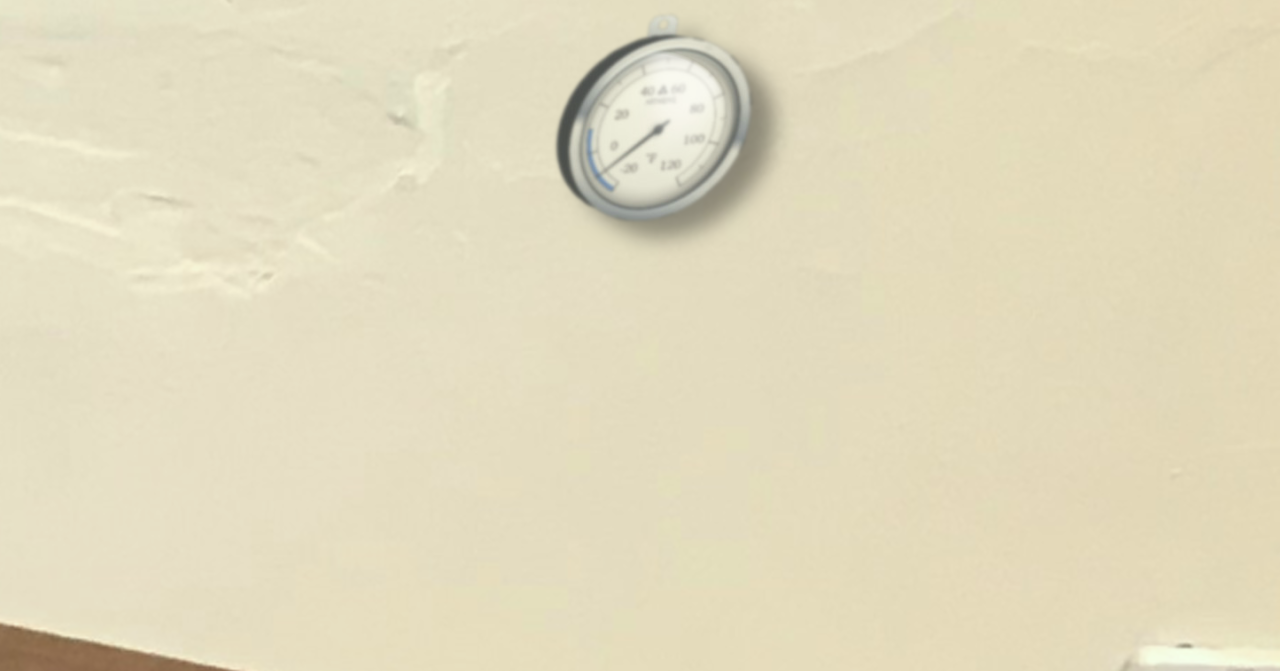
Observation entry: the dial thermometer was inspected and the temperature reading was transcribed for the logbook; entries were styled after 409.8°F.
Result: -10°F
